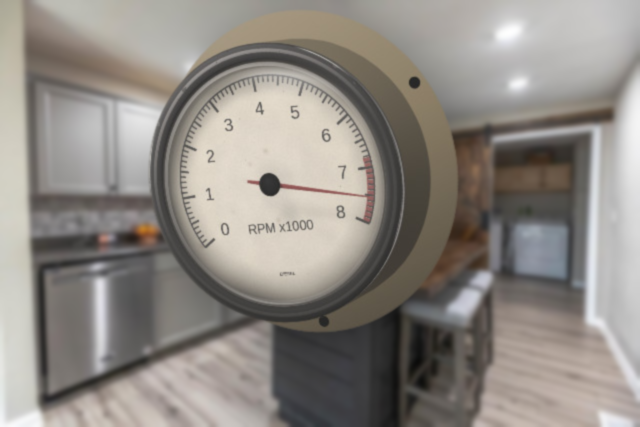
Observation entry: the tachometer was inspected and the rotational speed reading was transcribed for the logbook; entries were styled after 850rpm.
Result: 7500rpm
